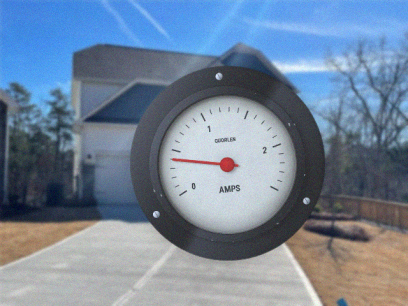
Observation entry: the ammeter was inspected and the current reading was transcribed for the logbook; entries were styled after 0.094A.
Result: 0.4A
